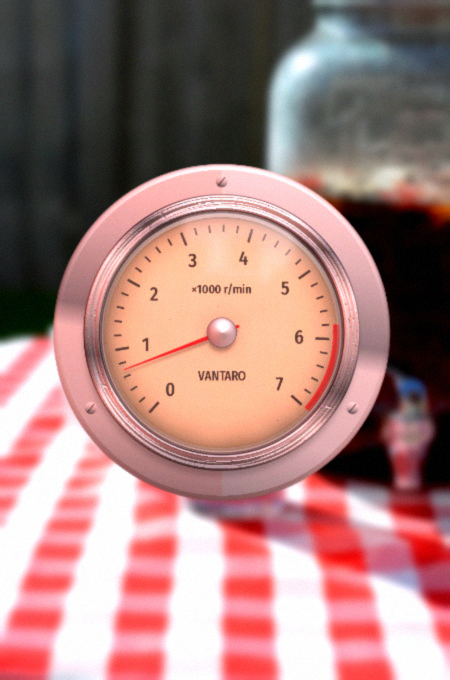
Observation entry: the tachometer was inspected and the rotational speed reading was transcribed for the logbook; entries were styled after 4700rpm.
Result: 700rpm
